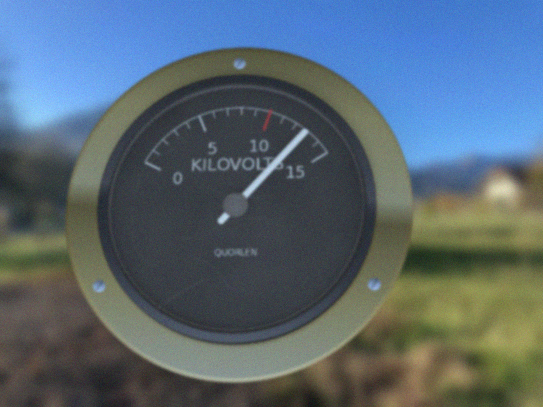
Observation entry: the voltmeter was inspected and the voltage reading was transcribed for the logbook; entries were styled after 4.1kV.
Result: 13kV
